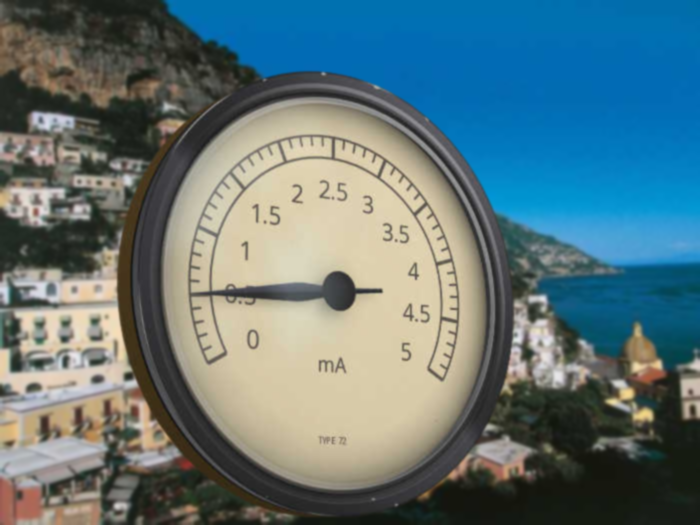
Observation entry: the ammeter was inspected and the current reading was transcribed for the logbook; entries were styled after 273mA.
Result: 0.5mA
